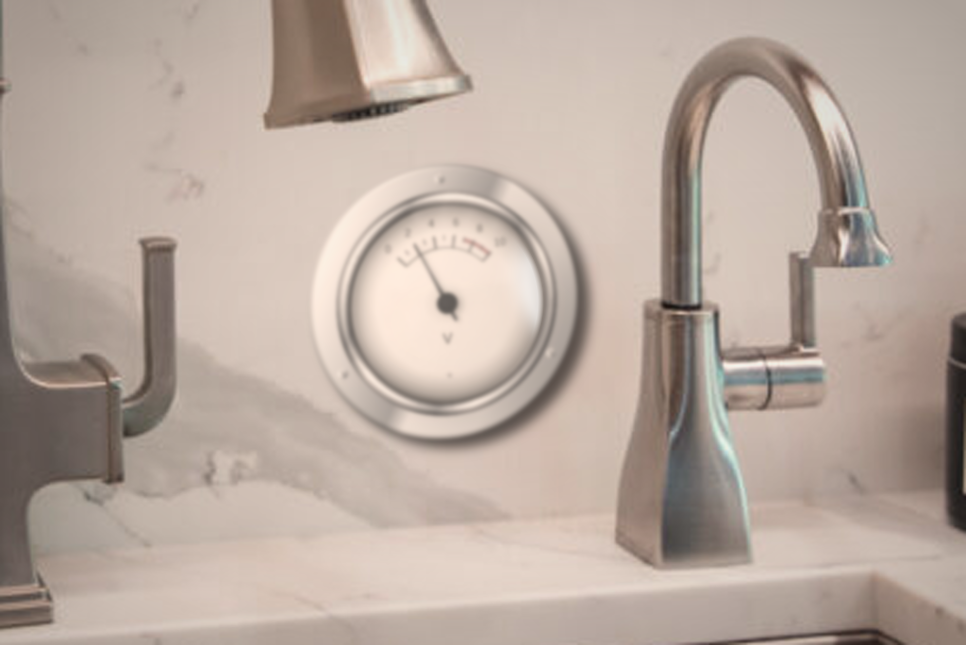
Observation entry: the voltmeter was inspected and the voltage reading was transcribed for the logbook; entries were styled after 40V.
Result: 2V
